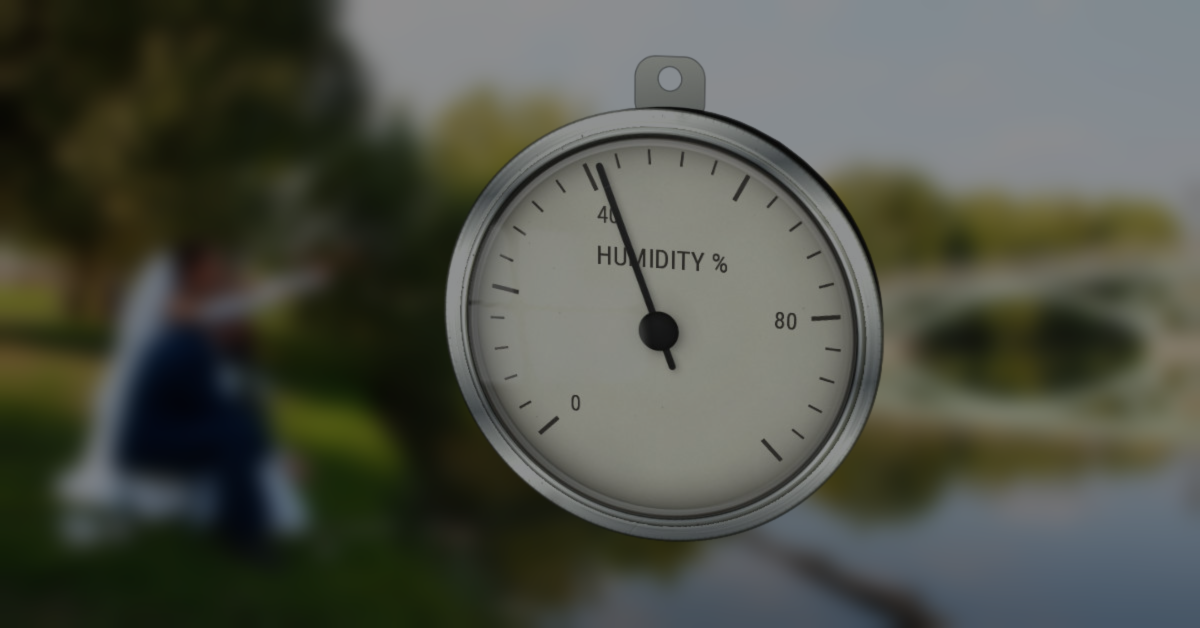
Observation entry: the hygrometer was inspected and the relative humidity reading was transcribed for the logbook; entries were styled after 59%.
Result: 42%
